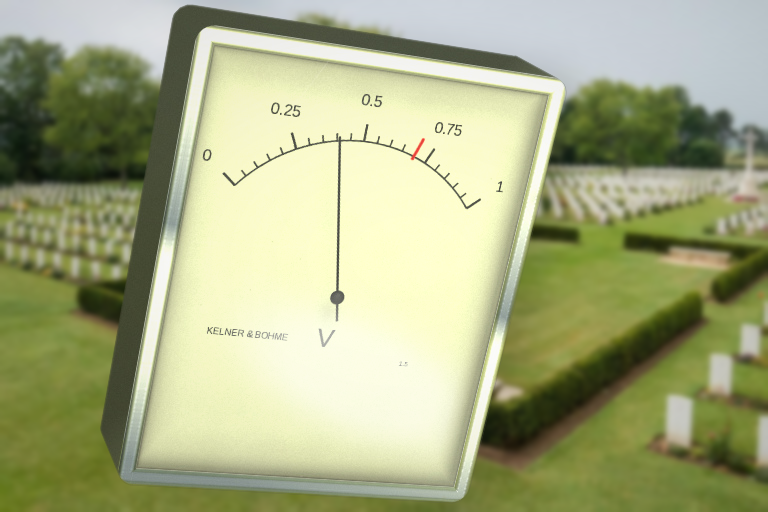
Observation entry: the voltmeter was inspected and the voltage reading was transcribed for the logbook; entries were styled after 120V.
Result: 0.4V
